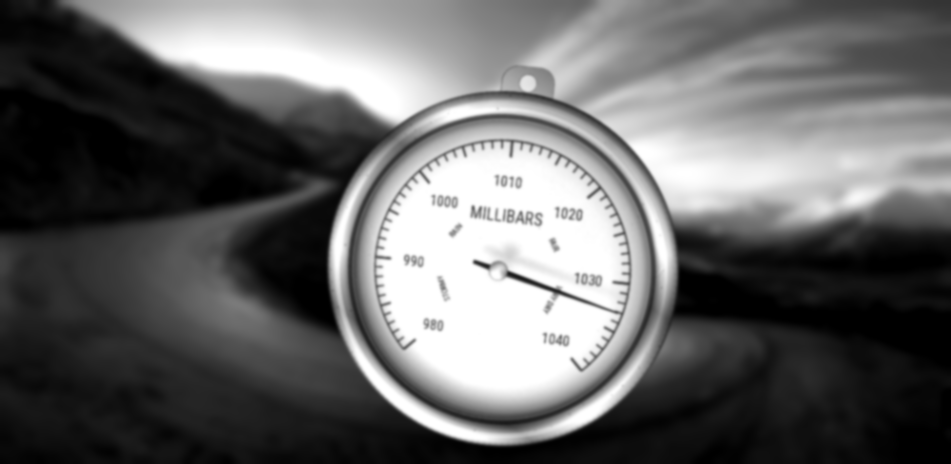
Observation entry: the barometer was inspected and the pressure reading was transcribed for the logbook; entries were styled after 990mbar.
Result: 1033mbar
